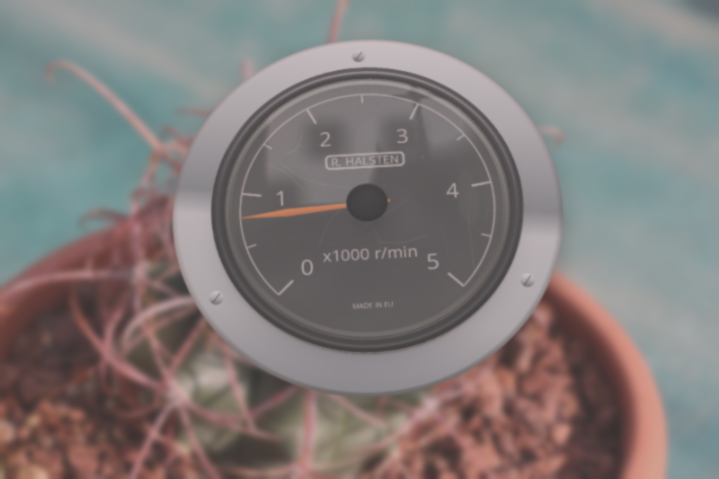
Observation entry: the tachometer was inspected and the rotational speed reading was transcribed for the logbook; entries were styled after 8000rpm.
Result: 750rpm
